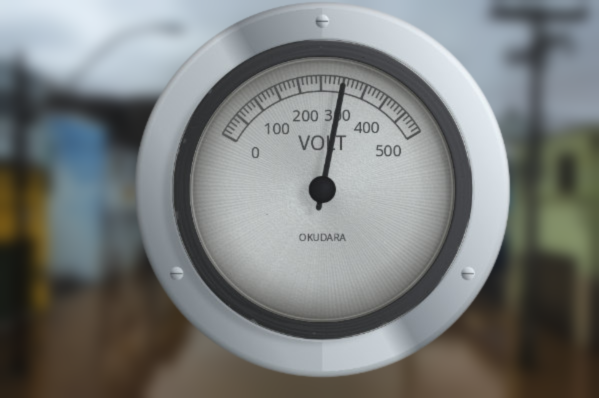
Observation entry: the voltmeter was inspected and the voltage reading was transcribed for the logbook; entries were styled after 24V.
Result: 300V
